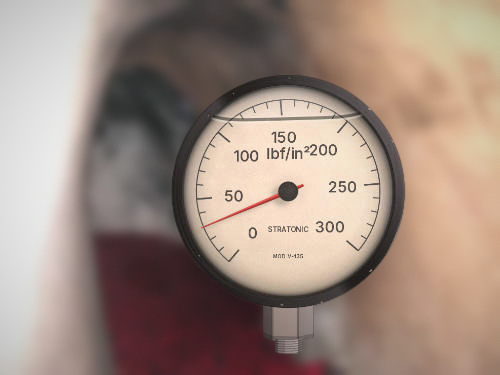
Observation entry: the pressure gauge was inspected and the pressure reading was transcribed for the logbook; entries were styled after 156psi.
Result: 30psi
